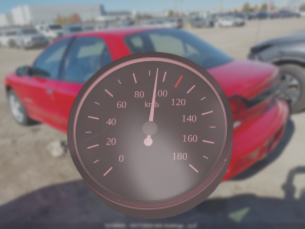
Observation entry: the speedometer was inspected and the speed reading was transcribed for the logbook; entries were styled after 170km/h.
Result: 95km/h
